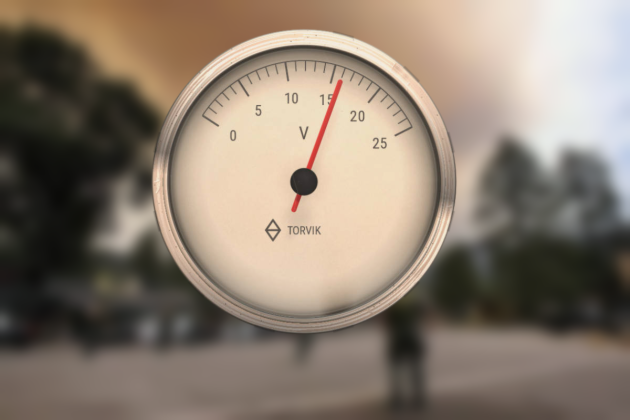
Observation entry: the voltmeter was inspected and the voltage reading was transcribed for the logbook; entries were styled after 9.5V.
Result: 16V
